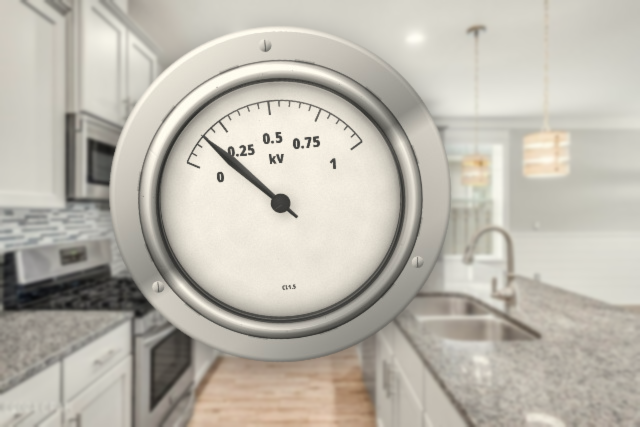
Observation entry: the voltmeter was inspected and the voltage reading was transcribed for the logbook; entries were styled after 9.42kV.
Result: 0.15kV
